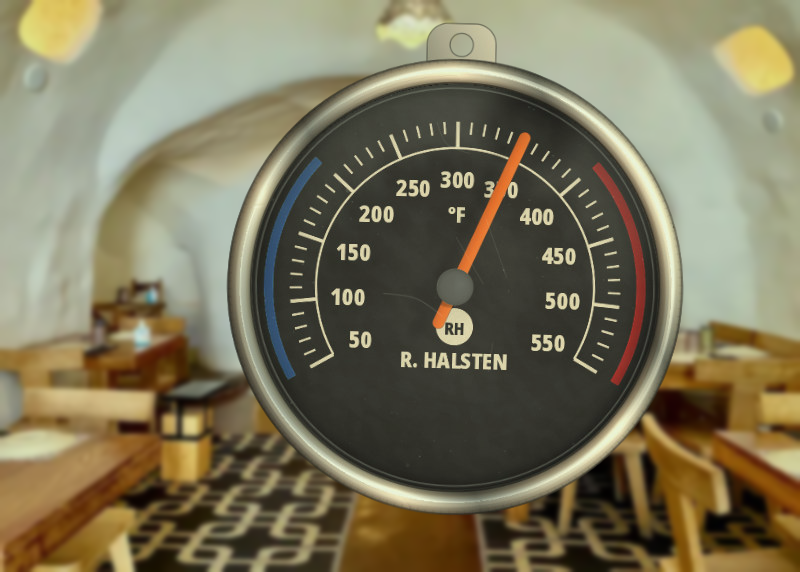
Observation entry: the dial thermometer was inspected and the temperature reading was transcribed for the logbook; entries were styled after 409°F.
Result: 350°F
